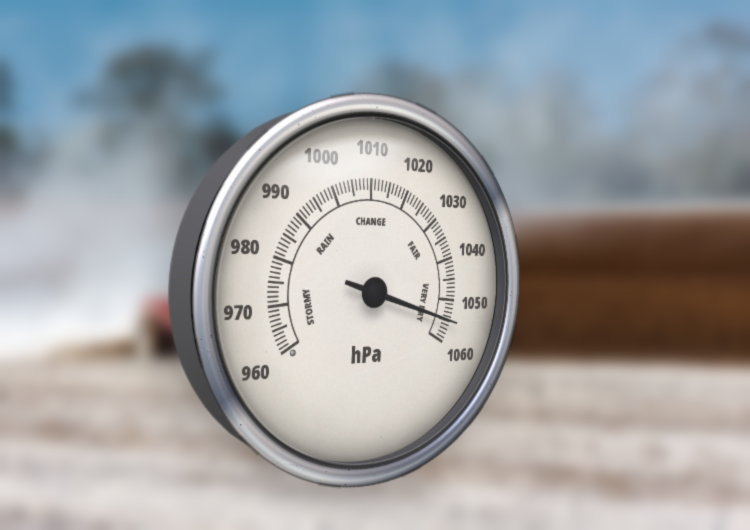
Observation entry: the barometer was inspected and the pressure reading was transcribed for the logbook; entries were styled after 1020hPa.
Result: 1055hPa
